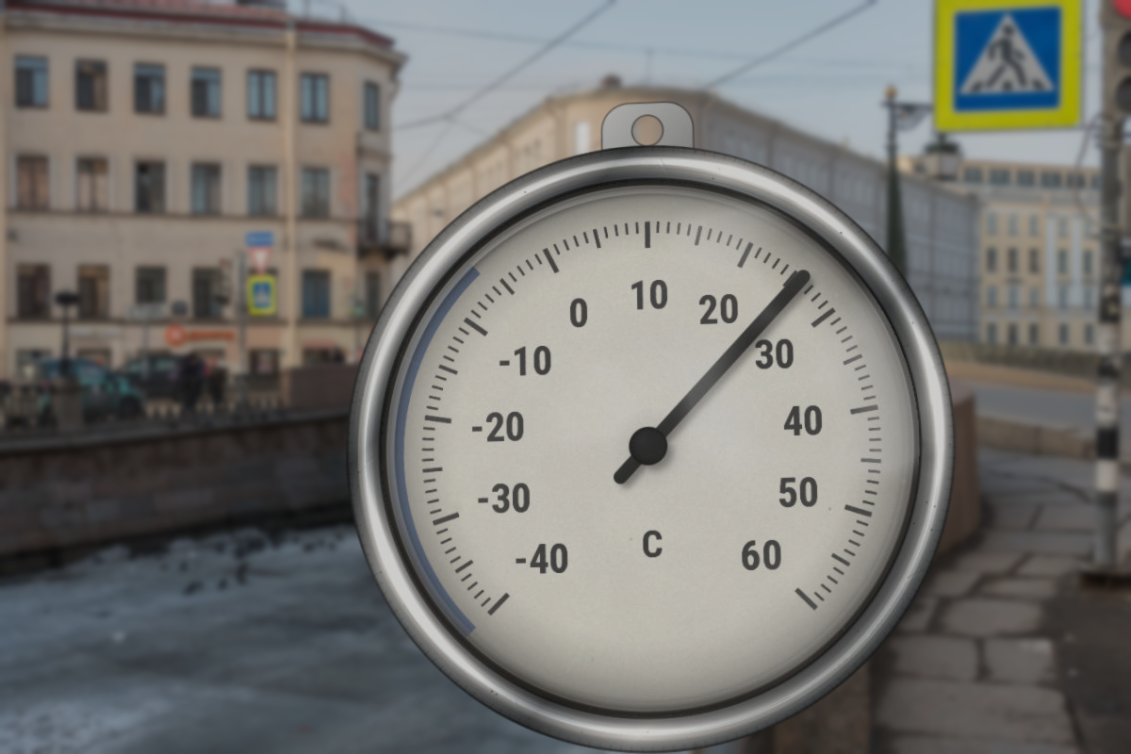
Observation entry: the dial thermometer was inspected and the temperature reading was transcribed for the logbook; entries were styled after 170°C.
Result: 26°C
